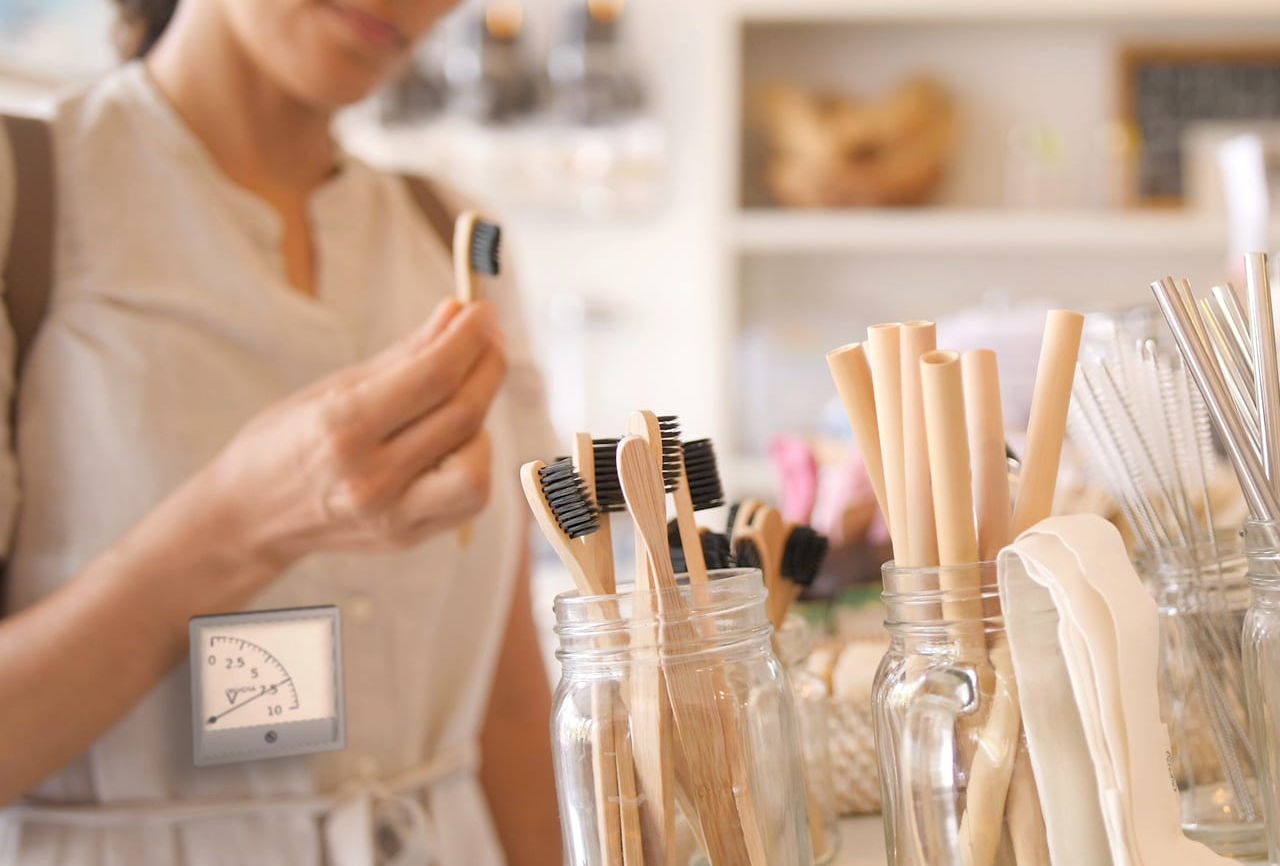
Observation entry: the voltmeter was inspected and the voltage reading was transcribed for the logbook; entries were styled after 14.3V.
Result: 7.5V
